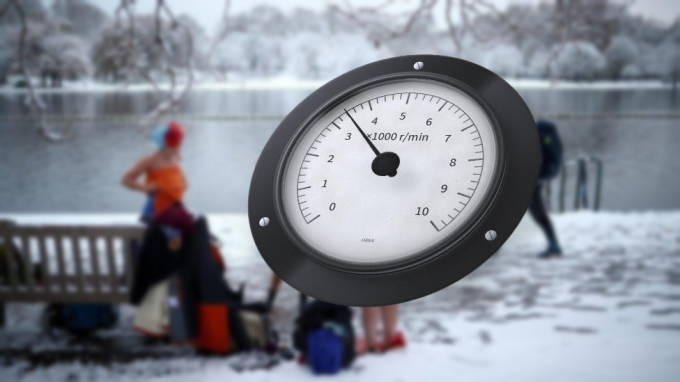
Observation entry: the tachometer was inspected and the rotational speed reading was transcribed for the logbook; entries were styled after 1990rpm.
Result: 3400rpm
